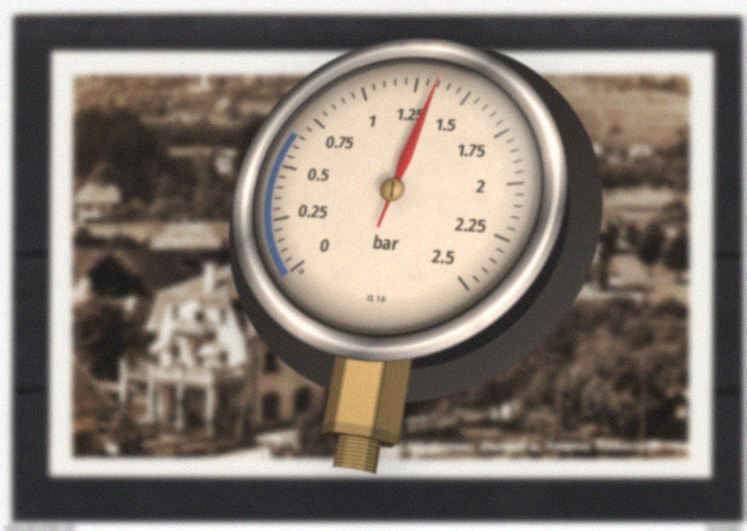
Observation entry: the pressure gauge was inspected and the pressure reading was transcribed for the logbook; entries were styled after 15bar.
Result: 1.35bar
